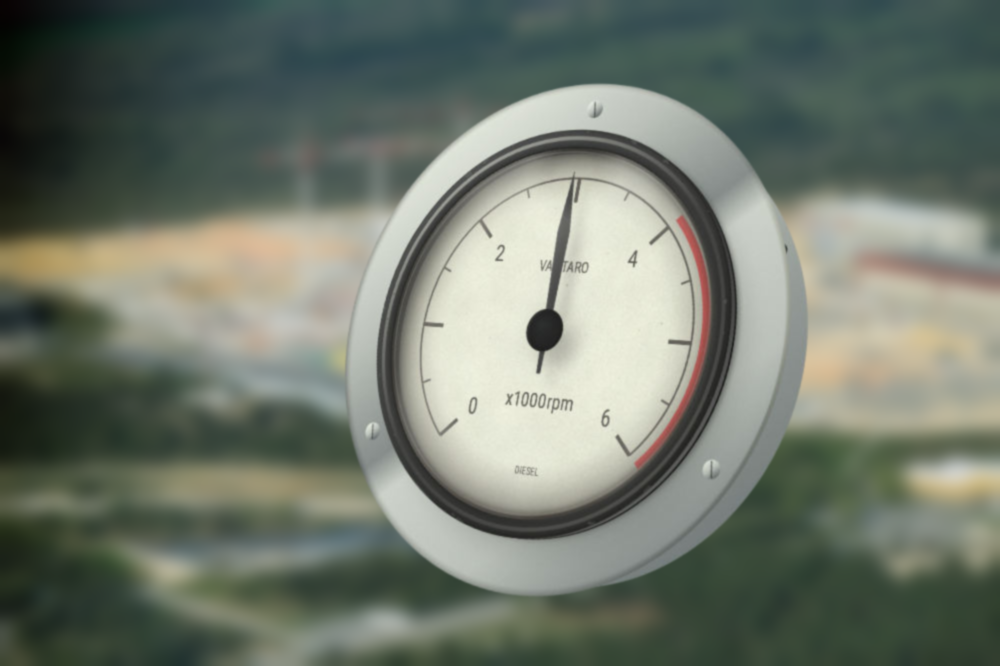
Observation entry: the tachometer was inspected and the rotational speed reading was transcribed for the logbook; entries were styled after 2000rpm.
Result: 3000rpm
